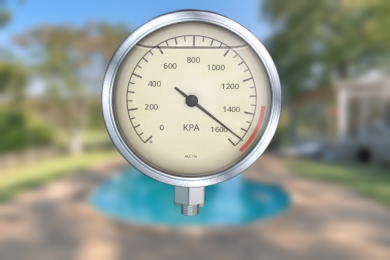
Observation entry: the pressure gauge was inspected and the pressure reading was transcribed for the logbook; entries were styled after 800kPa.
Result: 1550kPa
